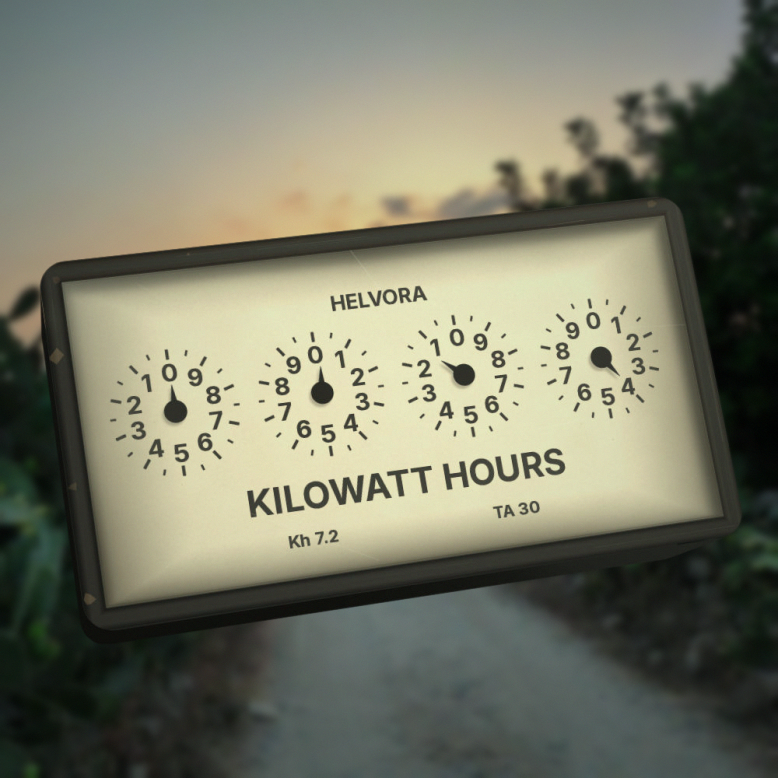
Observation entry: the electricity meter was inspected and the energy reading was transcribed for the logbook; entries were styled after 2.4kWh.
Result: 14kWh
